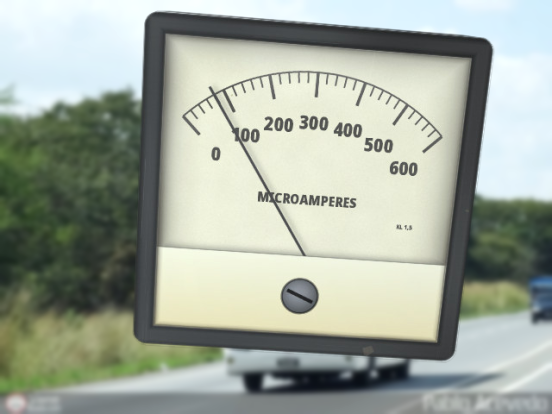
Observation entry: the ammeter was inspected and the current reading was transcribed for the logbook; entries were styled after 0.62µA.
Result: 80µA
